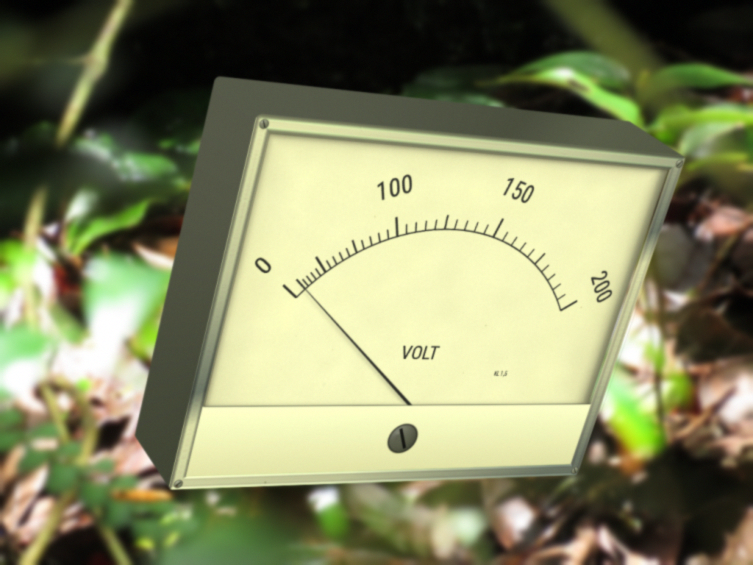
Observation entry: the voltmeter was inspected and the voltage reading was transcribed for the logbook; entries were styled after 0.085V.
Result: 25V
